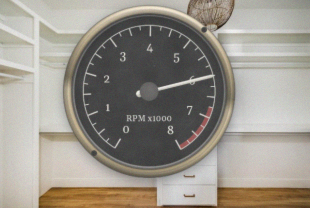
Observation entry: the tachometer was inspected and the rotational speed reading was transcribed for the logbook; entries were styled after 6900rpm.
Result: 6000rpm
